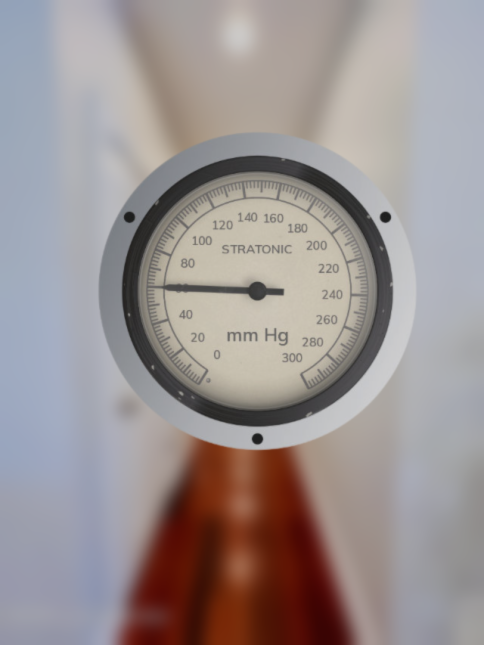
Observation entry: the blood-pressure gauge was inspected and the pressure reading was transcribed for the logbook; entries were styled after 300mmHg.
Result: 60mmHg
